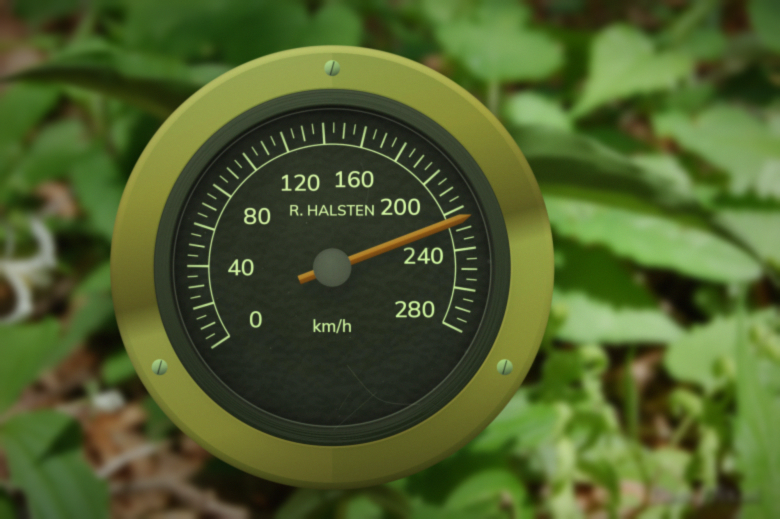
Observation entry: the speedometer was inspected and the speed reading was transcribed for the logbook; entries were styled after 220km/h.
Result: 225km/h
